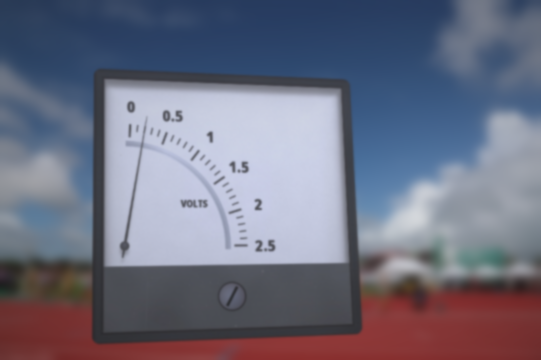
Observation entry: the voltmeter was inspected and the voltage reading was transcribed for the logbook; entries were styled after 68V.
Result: 0.2V
